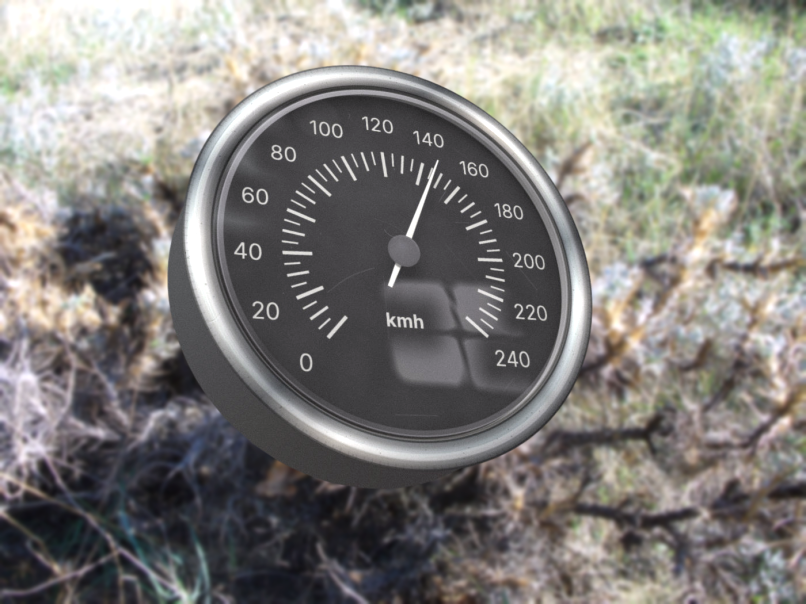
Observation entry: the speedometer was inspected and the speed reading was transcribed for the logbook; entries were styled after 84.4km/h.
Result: 145km/h
